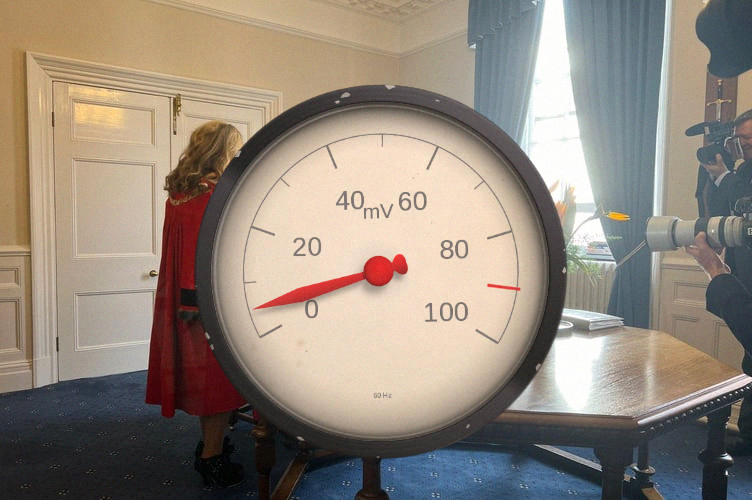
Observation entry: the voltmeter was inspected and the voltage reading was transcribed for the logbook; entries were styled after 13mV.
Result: 5mV
